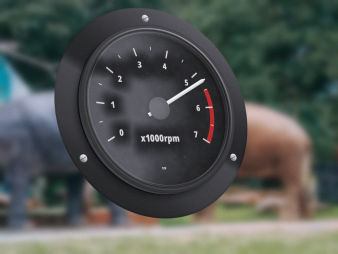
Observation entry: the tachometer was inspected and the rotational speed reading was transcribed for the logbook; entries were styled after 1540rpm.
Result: 5250rpm
